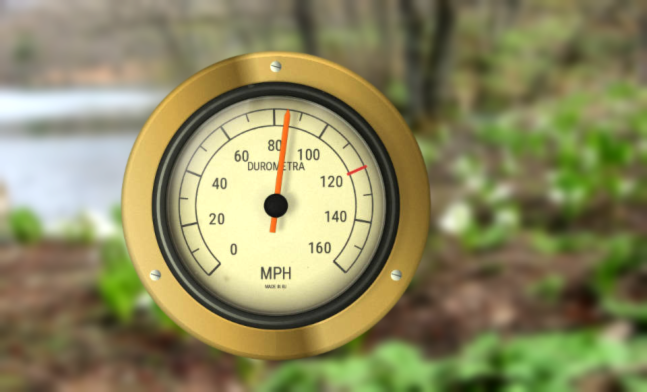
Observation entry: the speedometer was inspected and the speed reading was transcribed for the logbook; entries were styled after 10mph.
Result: 85mph
